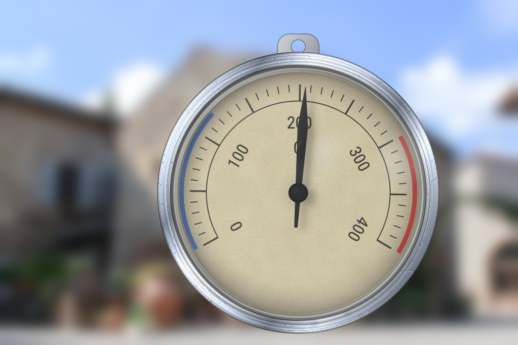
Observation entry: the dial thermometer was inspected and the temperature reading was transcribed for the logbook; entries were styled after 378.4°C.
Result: 205°C
